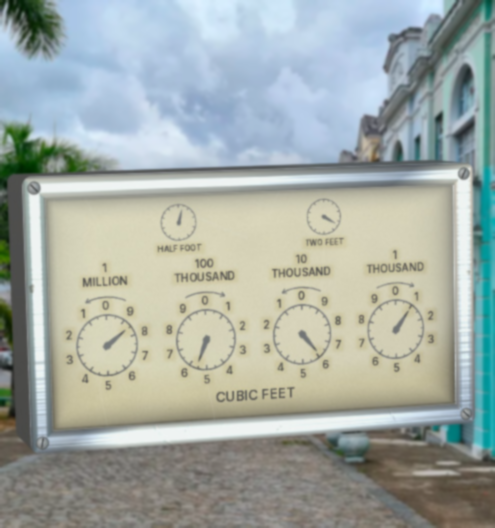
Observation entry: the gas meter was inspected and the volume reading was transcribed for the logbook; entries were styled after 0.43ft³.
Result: 856100ft³
